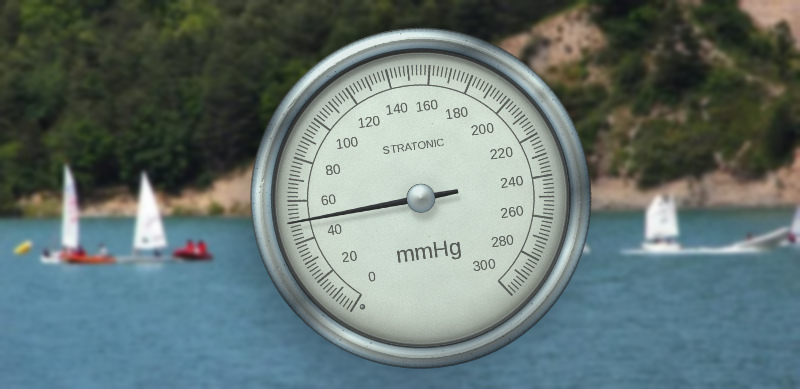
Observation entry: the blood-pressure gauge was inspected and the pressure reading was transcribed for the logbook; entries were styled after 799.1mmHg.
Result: 50mmHg
